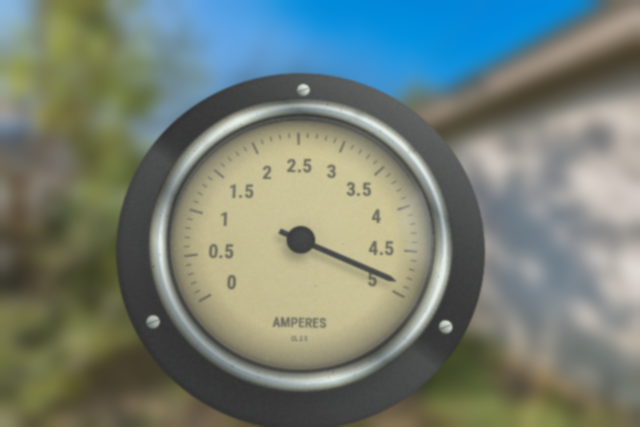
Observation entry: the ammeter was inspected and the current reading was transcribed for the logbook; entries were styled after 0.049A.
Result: 4.9A
